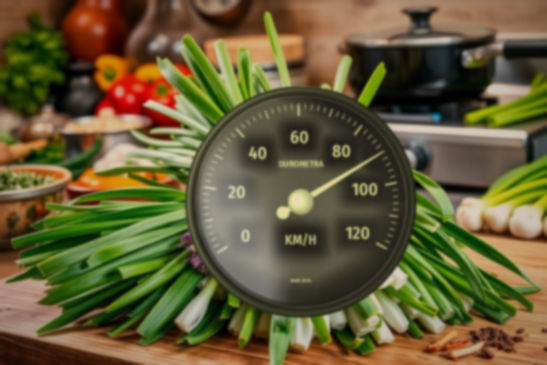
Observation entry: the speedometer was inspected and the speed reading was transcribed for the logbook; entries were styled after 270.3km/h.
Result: 90km/h
